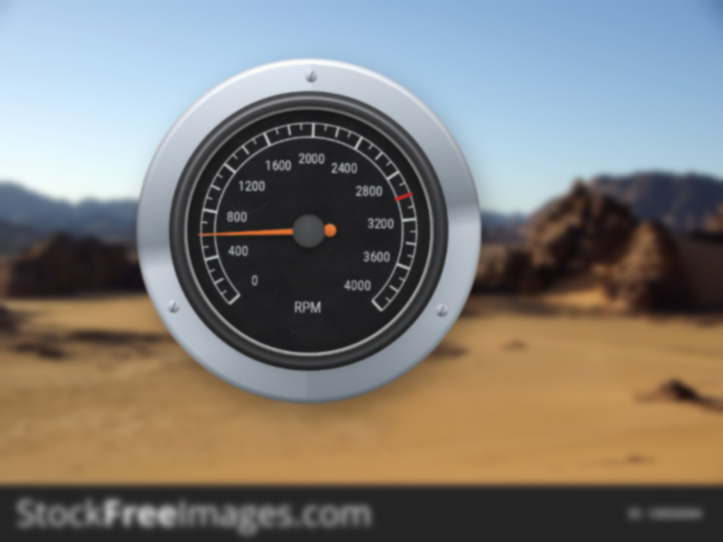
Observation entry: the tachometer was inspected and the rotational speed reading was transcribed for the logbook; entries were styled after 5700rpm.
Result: 600rpm
